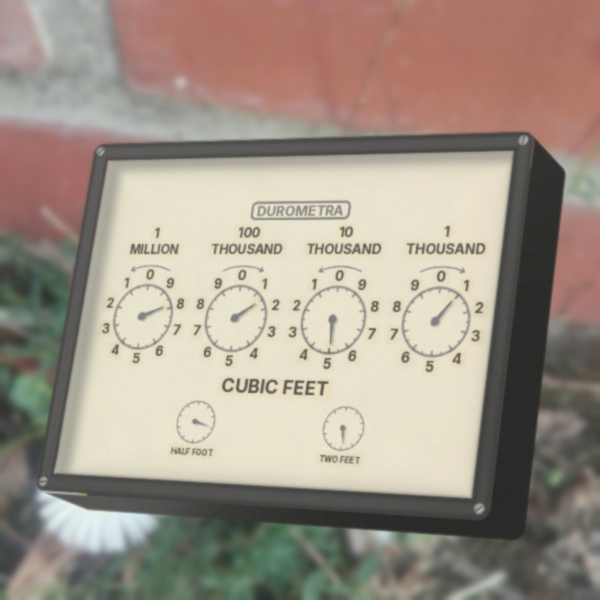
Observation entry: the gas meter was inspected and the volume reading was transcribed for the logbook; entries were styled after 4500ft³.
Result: 815100ft³
